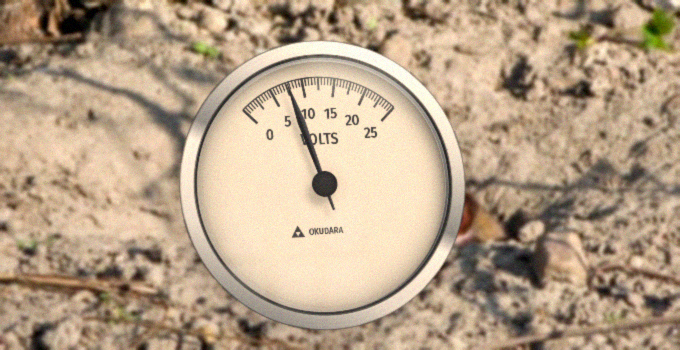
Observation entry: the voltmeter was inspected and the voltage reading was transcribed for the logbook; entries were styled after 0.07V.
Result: 7.5V
